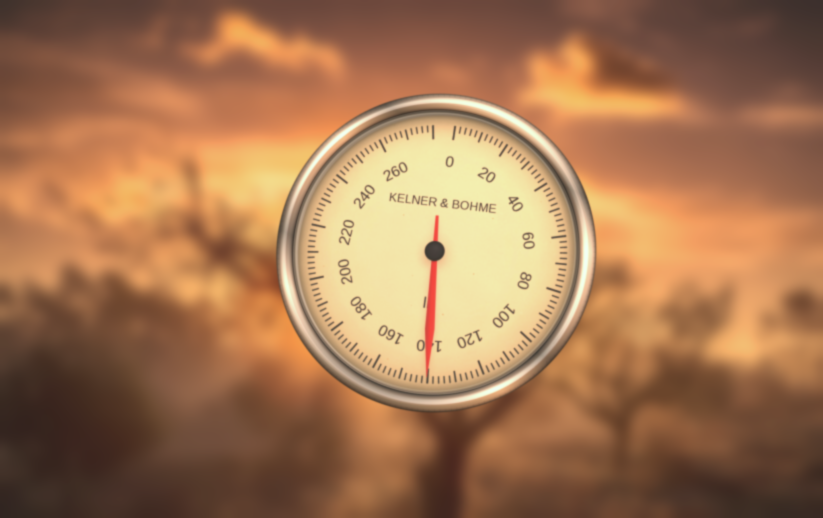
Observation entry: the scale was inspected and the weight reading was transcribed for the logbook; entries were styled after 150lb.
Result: 140lb
